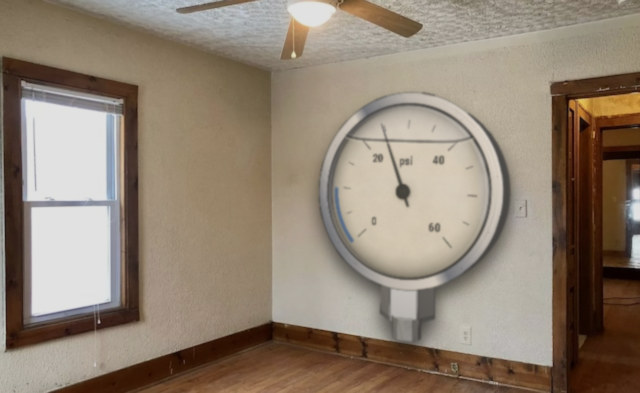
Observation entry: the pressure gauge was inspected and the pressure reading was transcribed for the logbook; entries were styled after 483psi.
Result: 25psi
